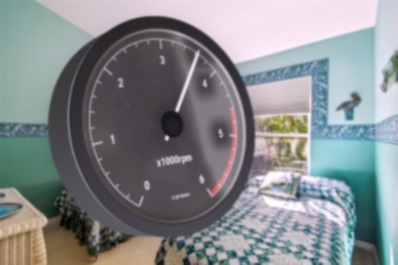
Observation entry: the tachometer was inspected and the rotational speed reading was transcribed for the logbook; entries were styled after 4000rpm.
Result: 3600rpm
